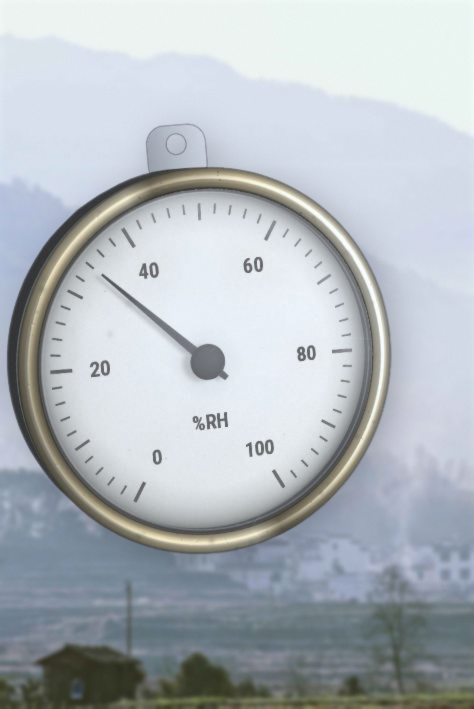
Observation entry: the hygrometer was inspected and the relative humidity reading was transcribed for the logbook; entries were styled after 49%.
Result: 34%
